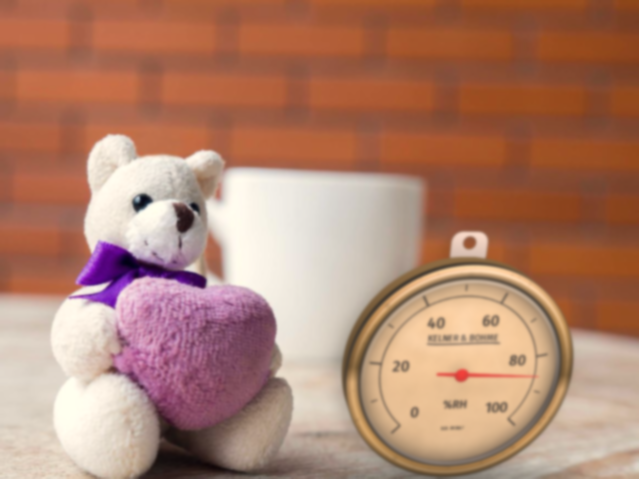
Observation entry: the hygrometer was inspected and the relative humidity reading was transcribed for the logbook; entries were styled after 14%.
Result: 85%
